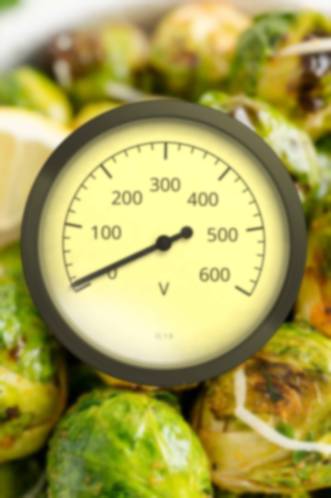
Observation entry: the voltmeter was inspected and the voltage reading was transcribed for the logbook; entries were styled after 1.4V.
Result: 10V
